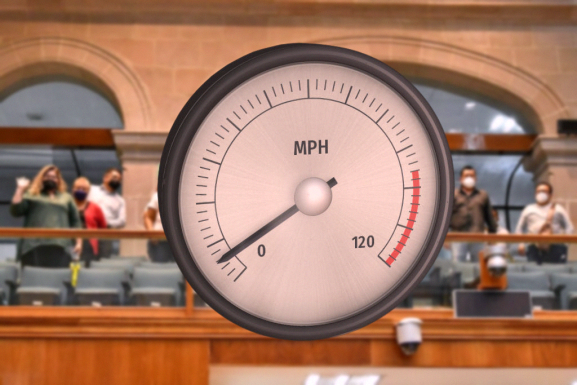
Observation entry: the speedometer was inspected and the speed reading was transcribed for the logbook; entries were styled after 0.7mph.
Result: 6mph
